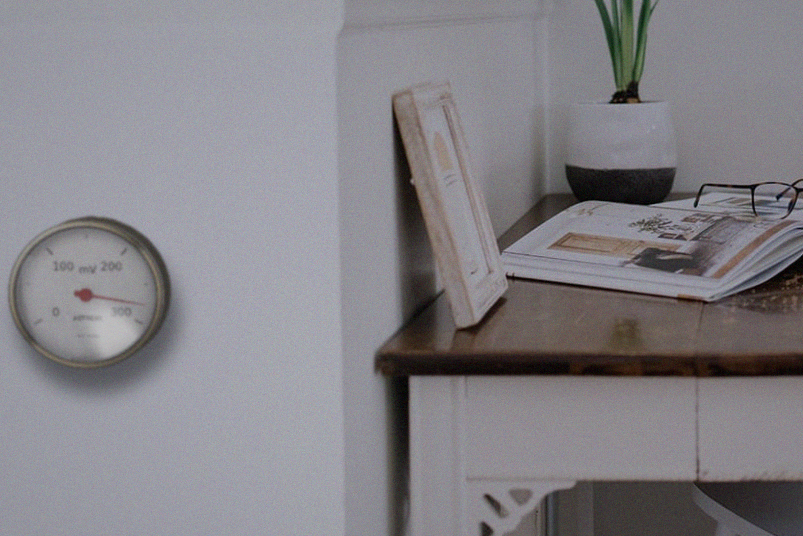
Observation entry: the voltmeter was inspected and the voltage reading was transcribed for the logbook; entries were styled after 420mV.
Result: 275mV
